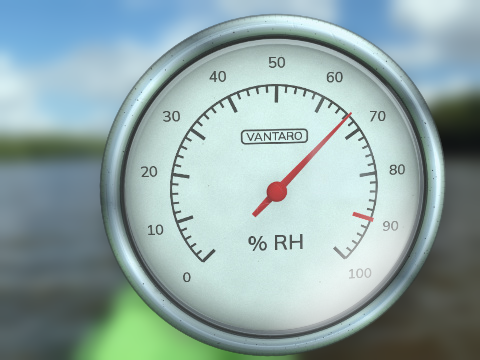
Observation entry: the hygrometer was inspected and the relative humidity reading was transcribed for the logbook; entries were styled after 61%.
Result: 66%
